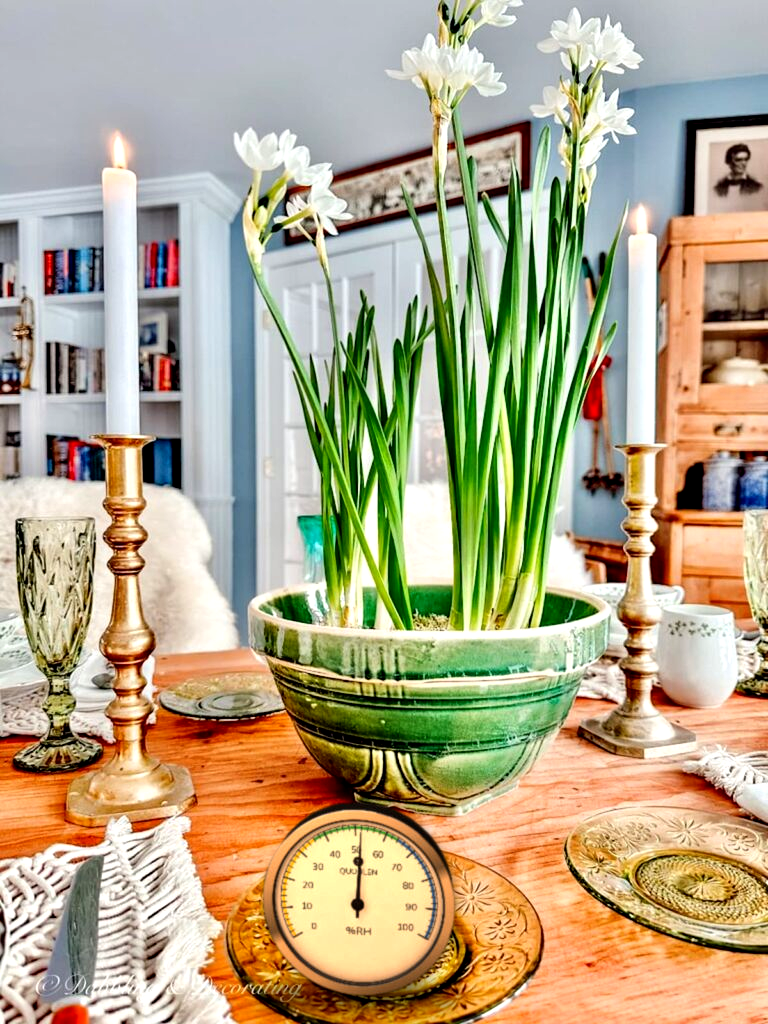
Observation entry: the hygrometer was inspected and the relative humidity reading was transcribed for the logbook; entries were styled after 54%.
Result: 52%
